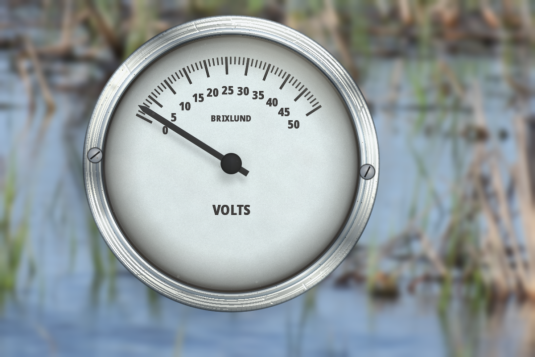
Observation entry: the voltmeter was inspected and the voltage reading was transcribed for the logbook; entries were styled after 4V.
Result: 2V
